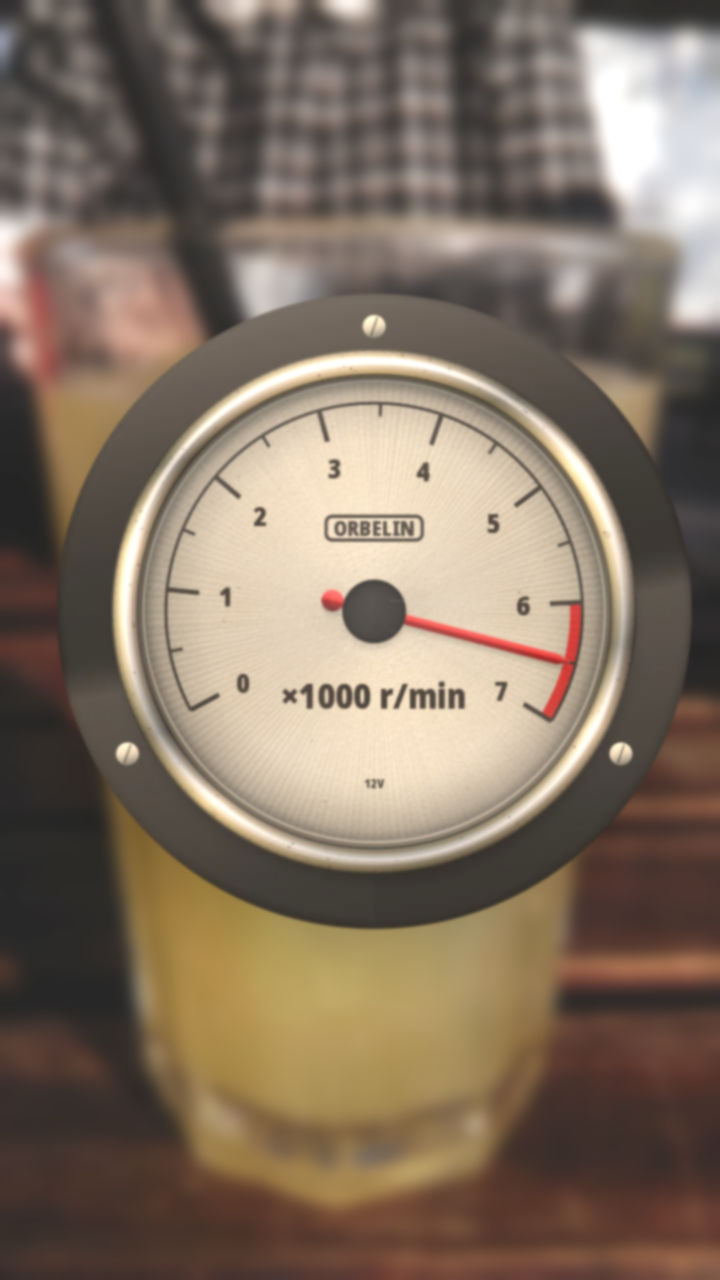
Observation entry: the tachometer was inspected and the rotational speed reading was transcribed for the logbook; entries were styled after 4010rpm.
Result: 6500rpm
